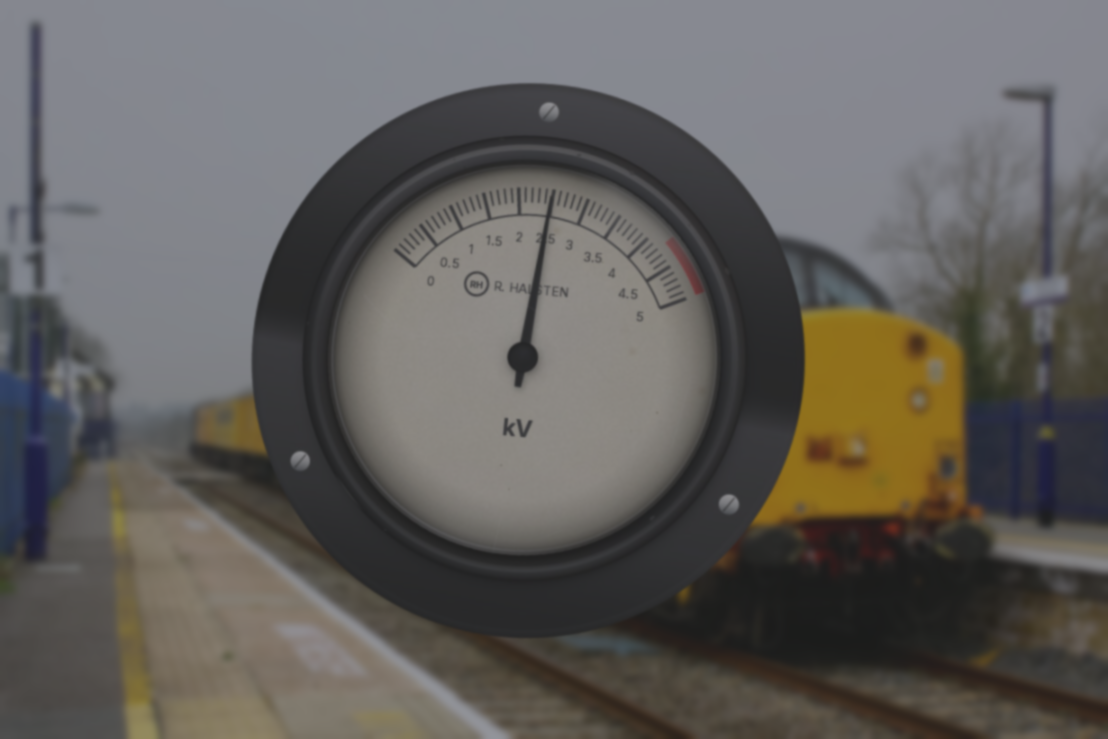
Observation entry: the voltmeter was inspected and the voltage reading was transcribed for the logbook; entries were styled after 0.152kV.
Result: 2.5kV
